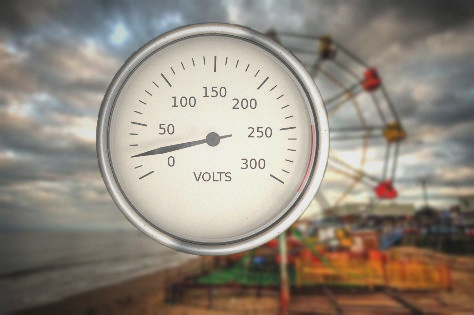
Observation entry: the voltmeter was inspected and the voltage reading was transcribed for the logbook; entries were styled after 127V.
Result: 20V
